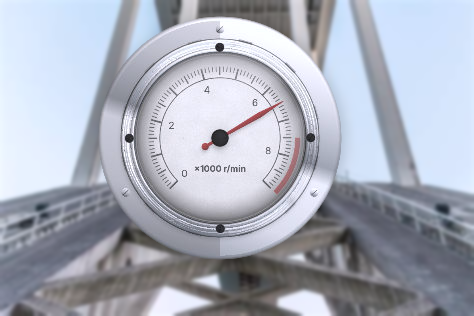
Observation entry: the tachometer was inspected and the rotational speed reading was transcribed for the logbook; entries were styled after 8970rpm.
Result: 6500rpm
